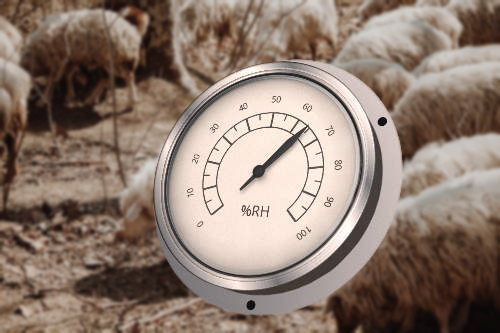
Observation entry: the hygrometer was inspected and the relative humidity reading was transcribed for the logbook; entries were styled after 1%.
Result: 65%
